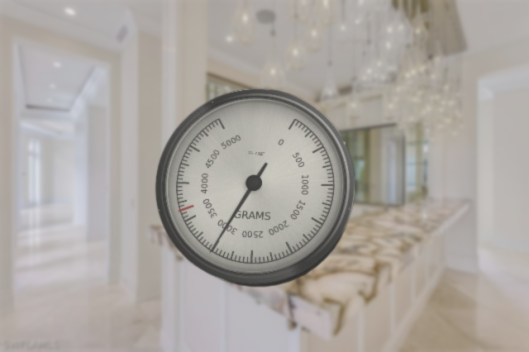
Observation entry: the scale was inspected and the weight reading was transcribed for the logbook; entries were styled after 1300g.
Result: 3000g
